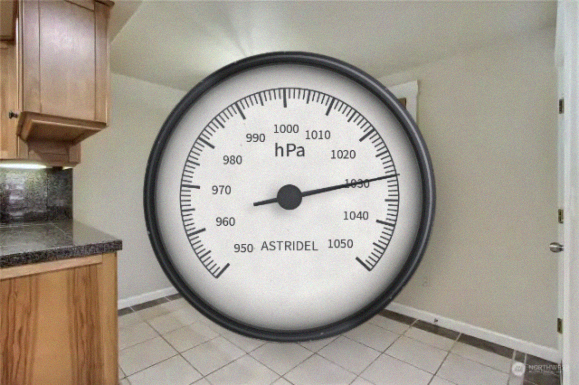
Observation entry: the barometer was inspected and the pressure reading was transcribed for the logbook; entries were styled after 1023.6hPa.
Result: 1030hPa
